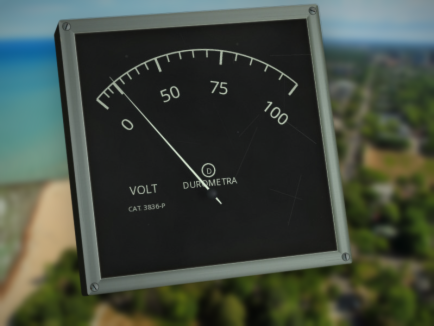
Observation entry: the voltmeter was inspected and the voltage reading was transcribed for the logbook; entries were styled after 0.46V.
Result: 25V
